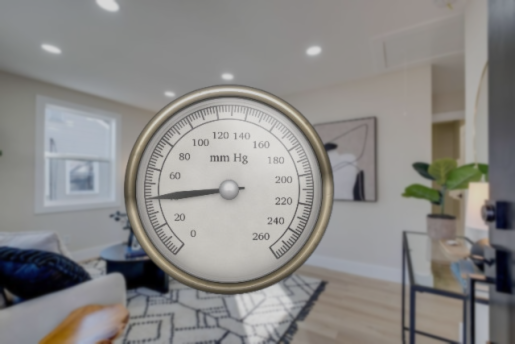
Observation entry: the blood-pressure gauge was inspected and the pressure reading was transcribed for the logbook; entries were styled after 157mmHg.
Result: 40mmHg
